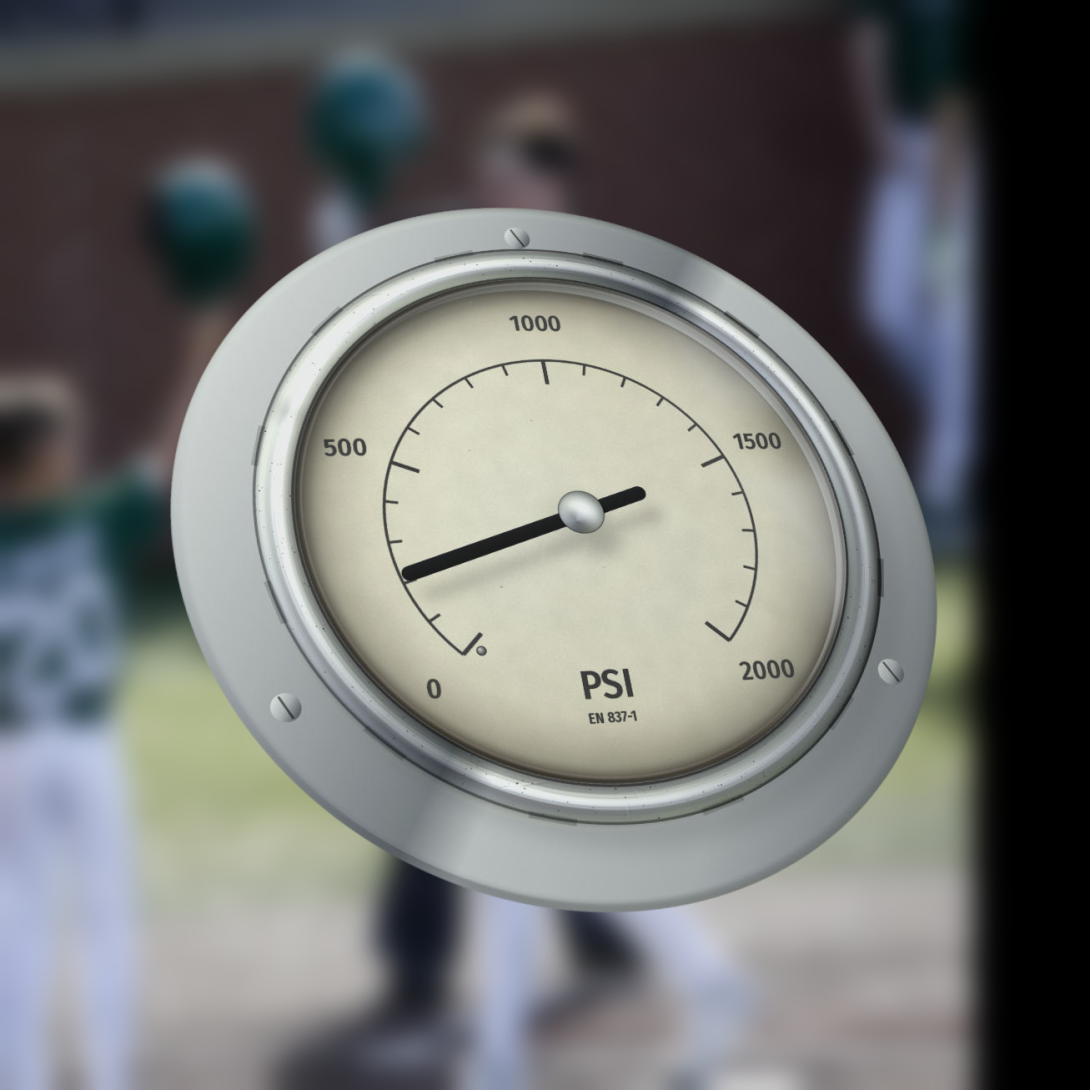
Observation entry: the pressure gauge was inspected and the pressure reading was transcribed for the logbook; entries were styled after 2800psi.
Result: 200psi
